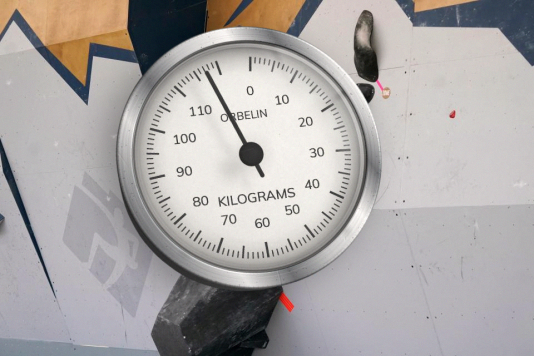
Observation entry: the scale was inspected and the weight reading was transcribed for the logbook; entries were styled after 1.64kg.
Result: 117kg
